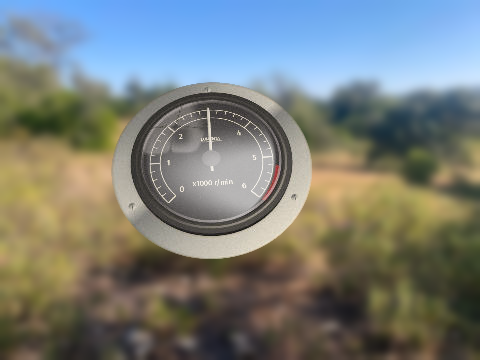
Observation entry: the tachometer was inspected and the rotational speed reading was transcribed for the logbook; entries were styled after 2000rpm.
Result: 3000rpm
